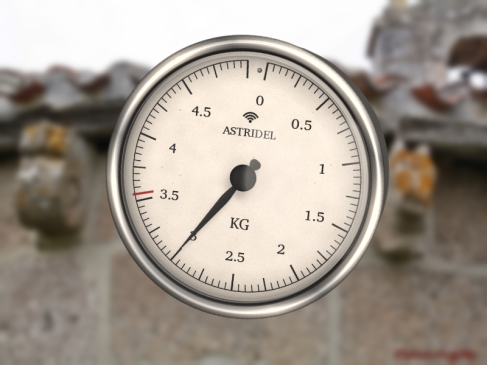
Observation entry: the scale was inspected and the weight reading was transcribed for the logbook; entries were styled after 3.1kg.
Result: 3kg
